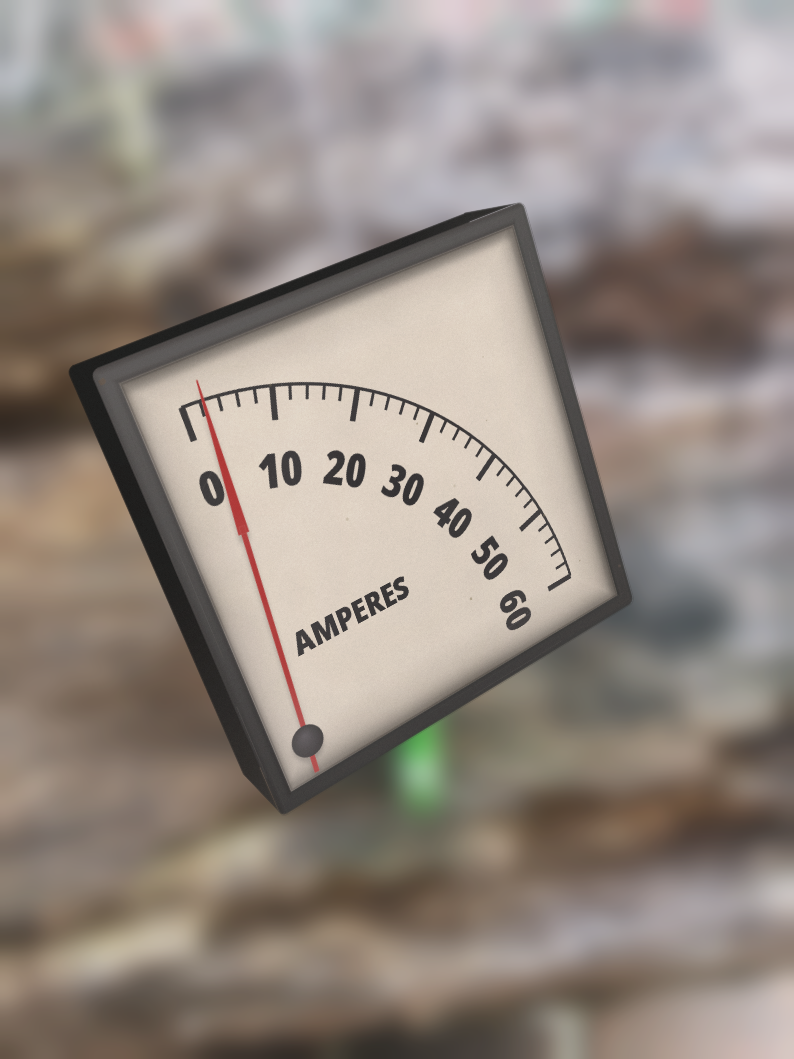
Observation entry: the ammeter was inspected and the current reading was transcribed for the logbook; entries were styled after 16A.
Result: 2A
